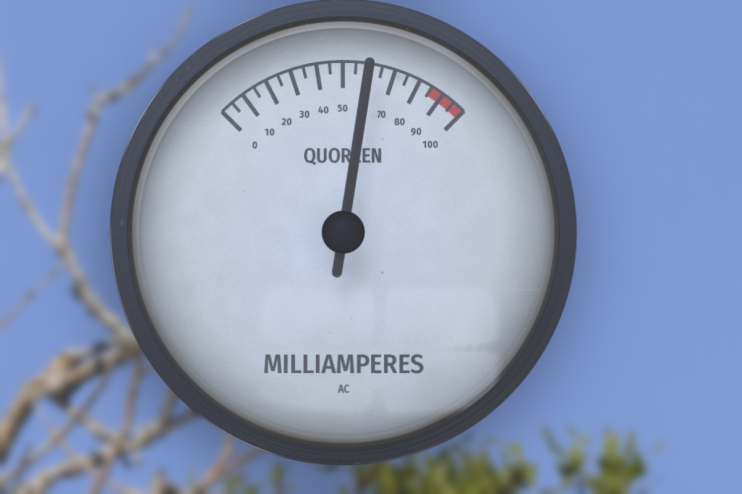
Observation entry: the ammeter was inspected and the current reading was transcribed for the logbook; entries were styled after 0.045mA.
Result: 60mA
